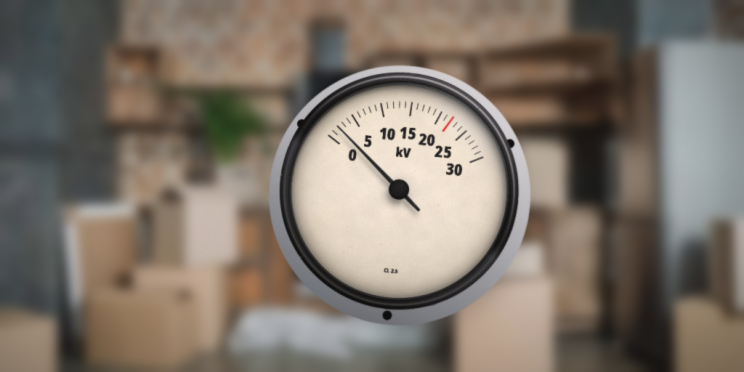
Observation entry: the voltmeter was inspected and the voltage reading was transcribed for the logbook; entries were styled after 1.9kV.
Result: 2kV
